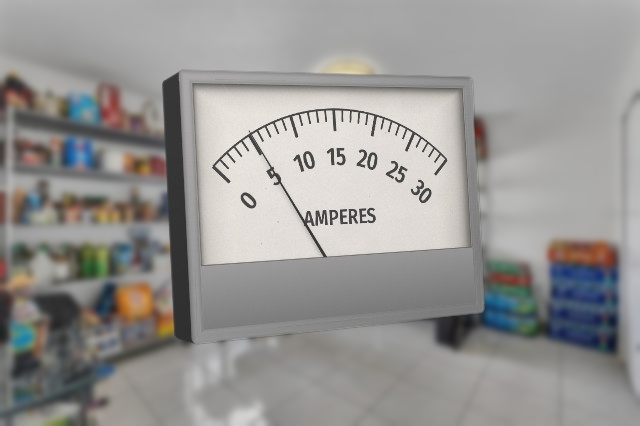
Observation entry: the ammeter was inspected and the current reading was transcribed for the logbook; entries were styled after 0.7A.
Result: 5A
